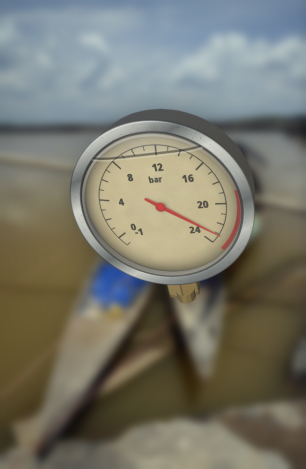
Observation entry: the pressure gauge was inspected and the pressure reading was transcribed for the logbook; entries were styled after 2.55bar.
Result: 23bar
